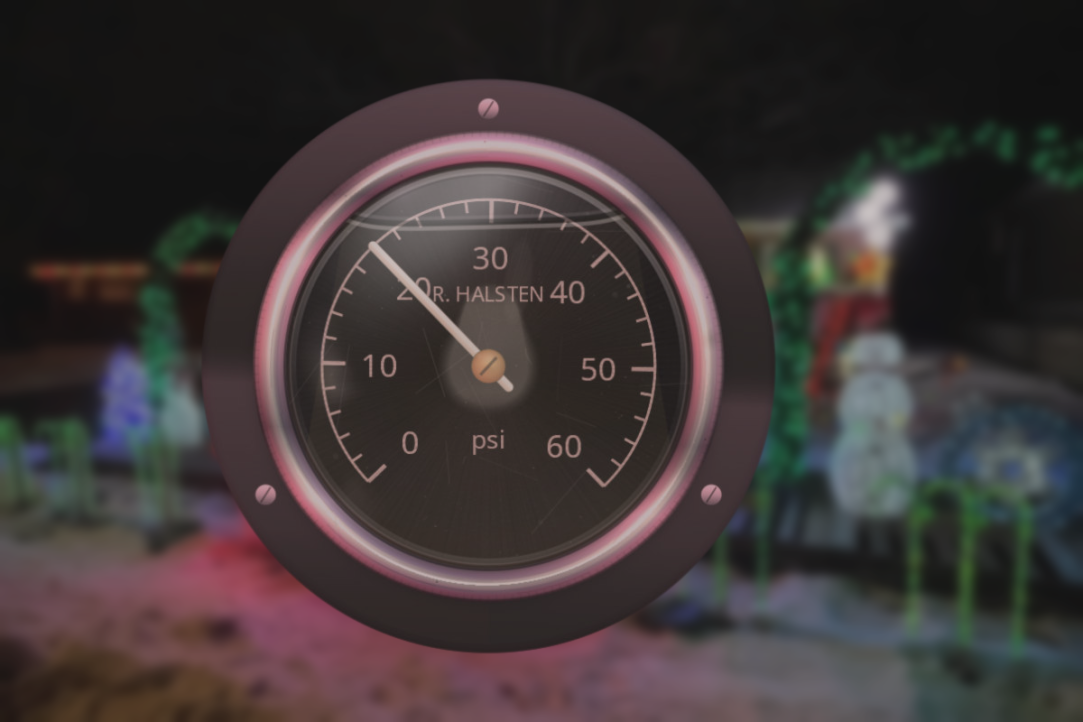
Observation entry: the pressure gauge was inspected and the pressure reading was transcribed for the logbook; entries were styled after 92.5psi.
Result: 20psi
